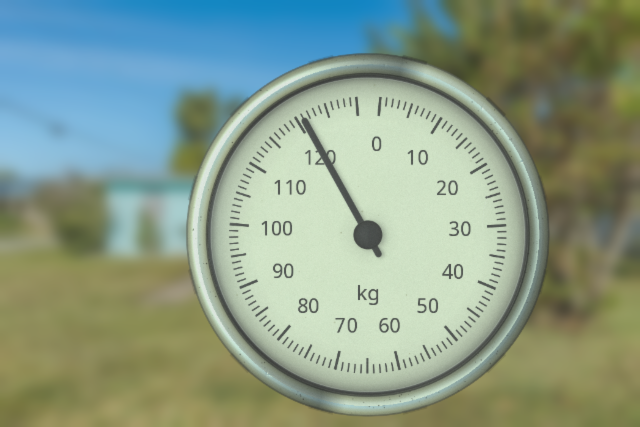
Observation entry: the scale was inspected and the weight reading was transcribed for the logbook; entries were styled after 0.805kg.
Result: 121kg
